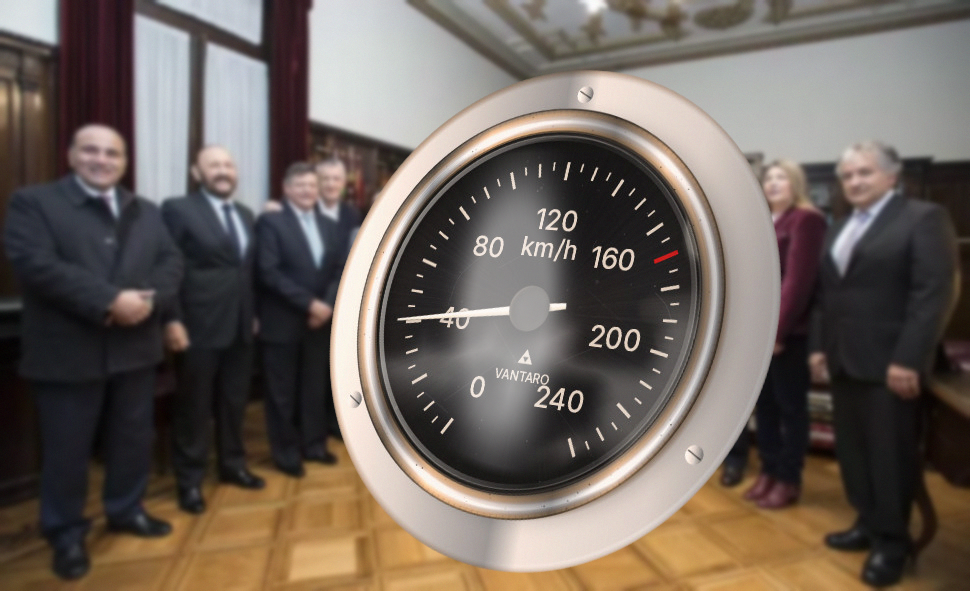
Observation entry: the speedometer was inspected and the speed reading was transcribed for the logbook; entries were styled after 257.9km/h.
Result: 40km/h
